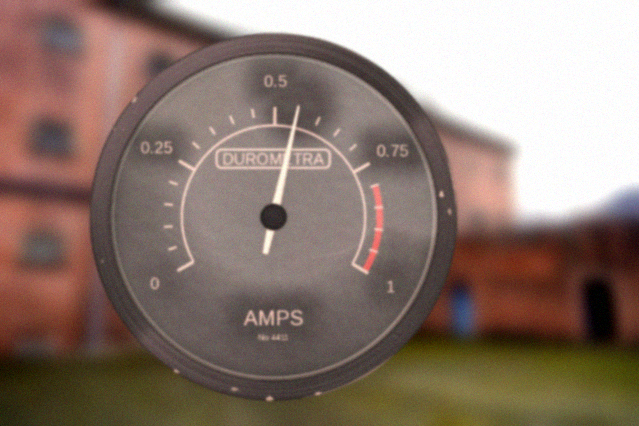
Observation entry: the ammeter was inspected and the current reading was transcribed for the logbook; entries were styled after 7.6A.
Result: 0.55A
